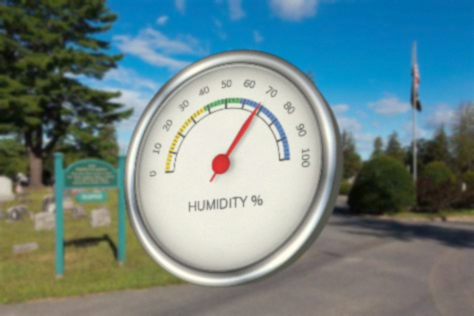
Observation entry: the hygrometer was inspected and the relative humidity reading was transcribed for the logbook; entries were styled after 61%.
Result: 70%
